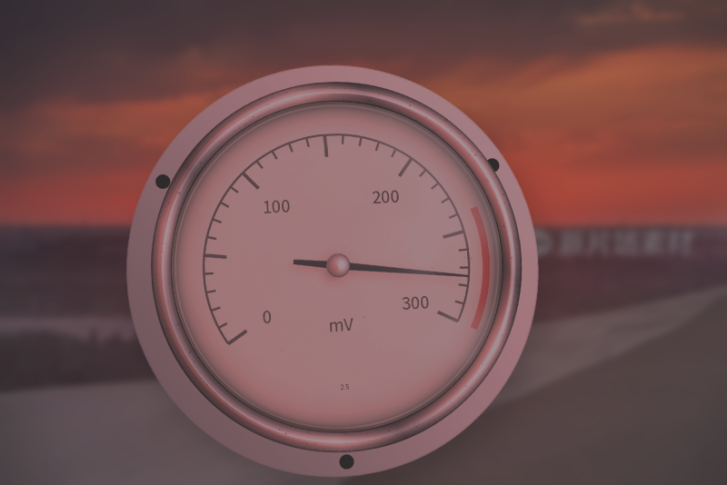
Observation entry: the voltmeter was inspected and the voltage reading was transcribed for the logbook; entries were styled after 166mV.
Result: 275mV
